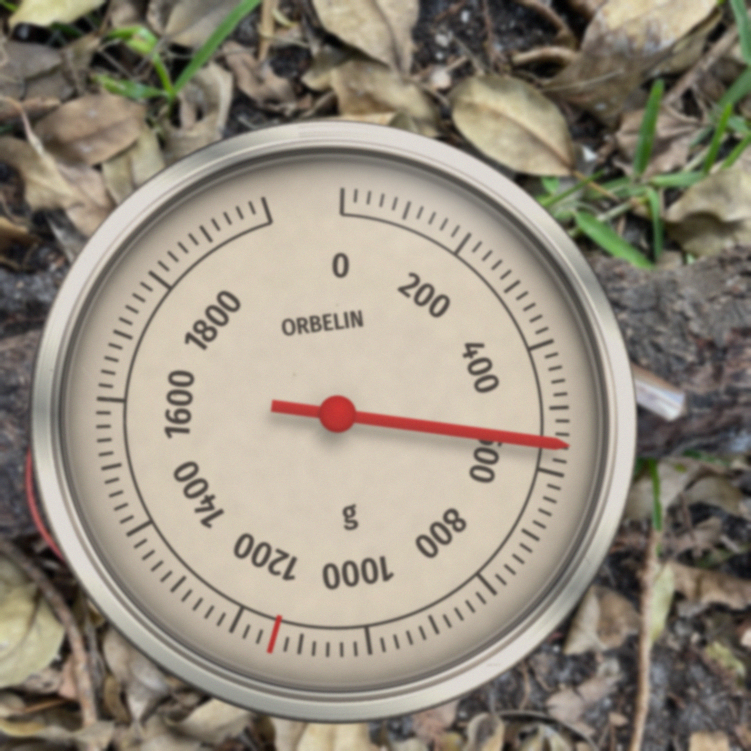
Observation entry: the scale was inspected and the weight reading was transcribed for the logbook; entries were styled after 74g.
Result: 560g
